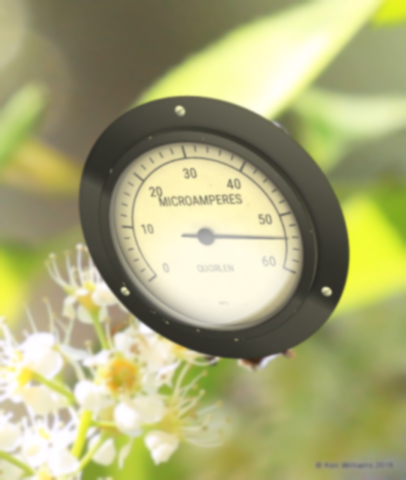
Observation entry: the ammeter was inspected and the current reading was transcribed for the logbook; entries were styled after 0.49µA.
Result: 54µA
